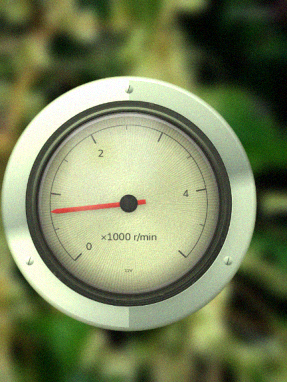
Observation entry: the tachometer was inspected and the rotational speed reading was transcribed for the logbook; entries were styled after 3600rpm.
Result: 750rpm
